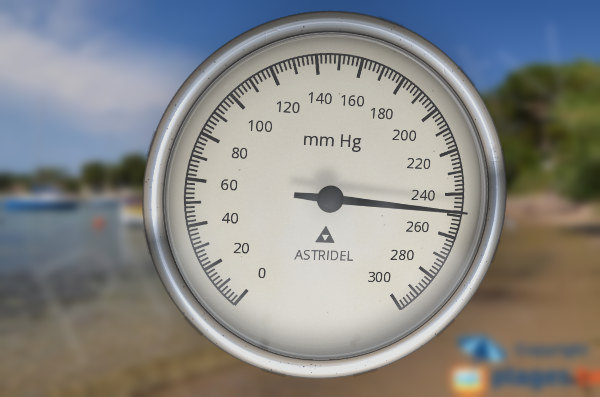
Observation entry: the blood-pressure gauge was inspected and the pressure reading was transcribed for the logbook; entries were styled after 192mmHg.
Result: 248mmHg
